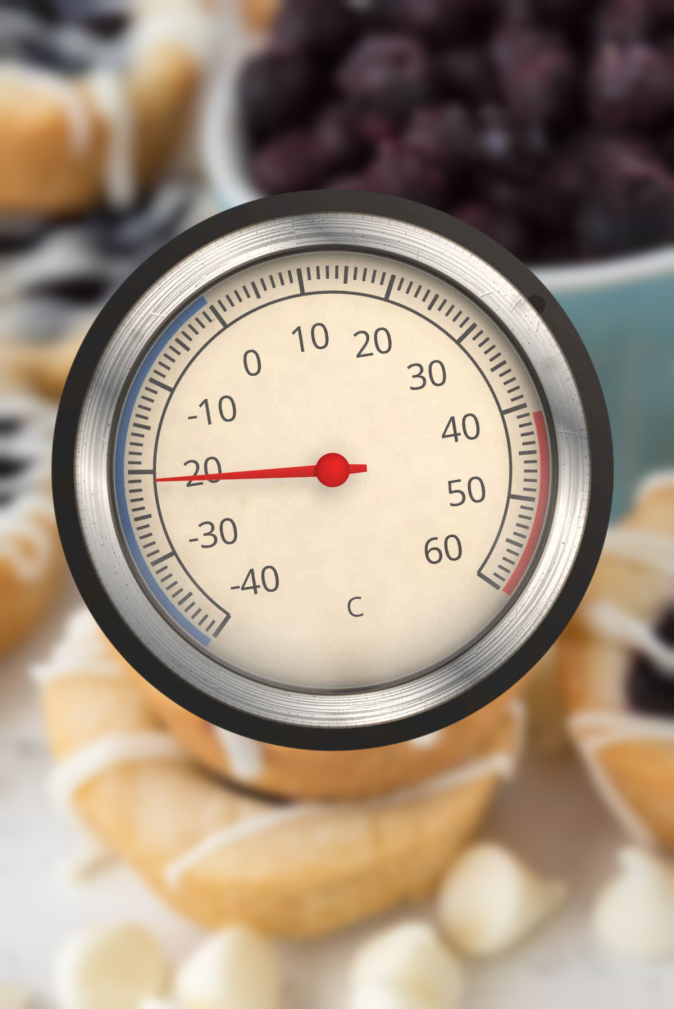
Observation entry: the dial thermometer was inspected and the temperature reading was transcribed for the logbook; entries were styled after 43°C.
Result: -21°C
